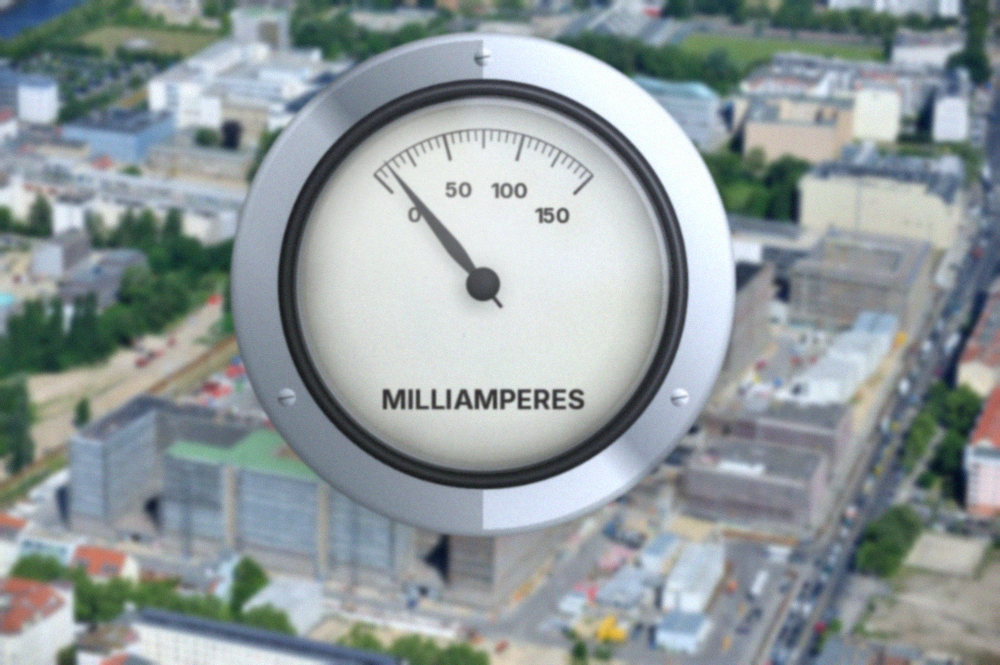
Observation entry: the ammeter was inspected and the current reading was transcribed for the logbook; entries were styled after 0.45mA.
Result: 10mA
